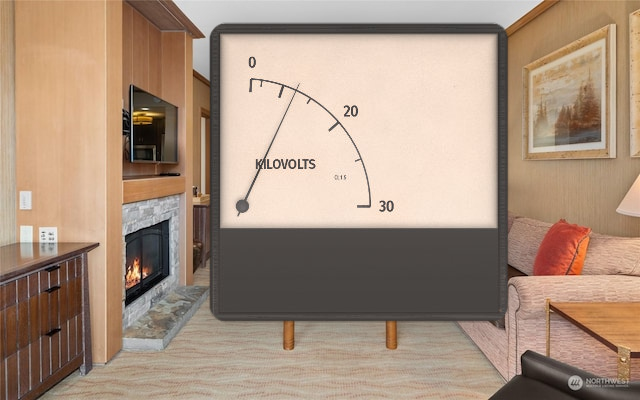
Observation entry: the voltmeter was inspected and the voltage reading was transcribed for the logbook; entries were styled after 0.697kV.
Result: 12.5kV
